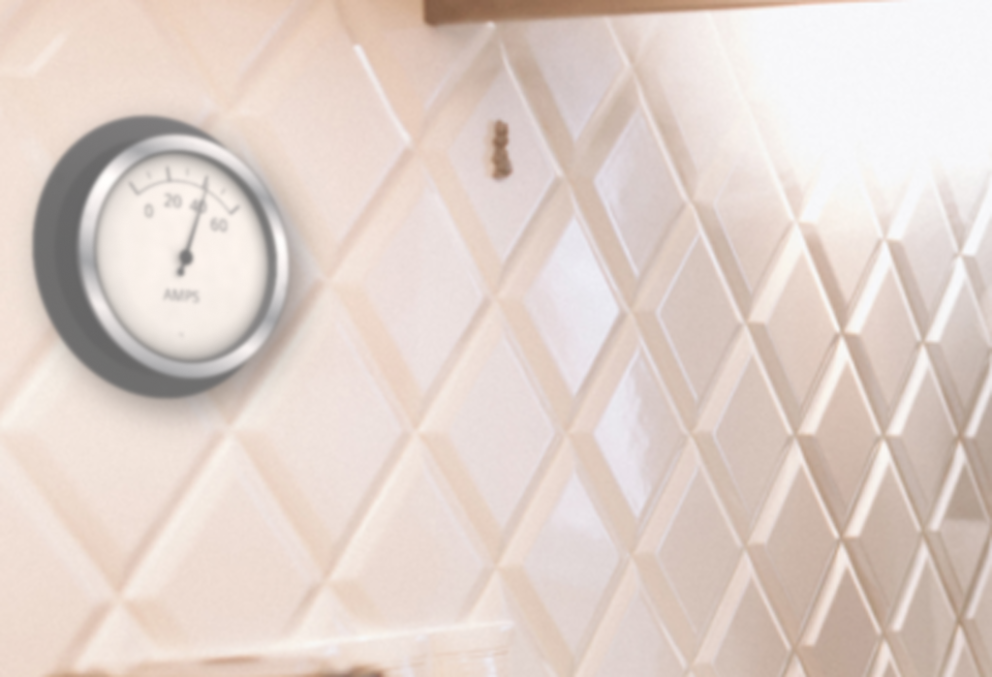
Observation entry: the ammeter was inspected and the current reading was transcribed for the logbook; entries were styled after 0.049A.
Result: 40A
